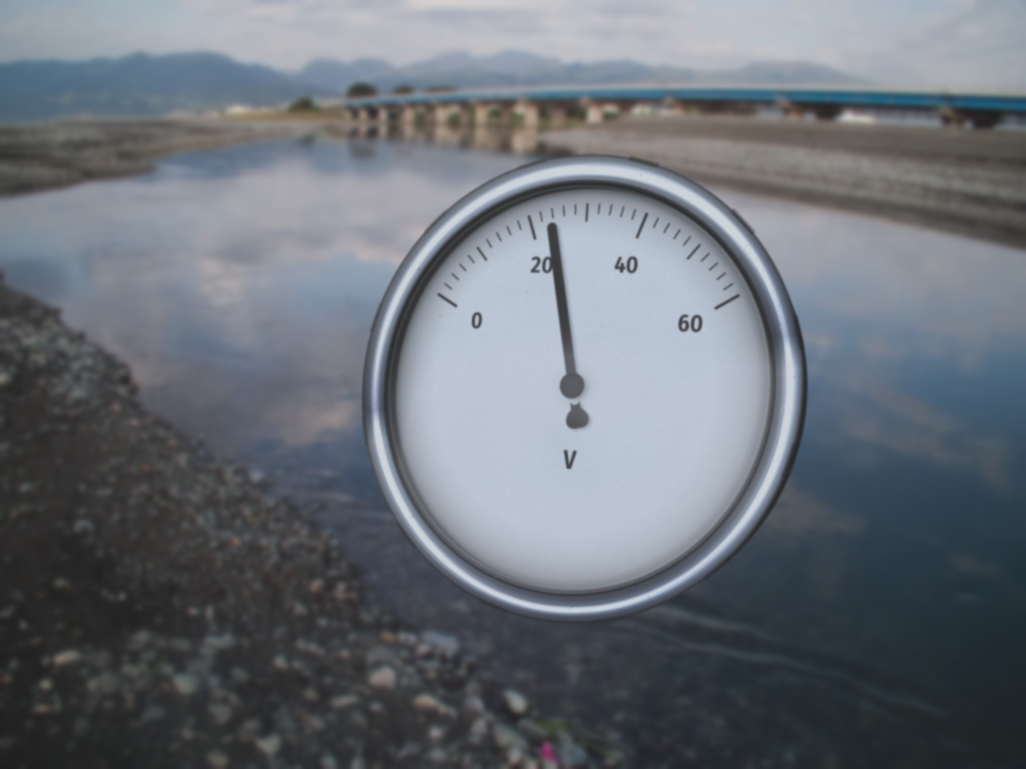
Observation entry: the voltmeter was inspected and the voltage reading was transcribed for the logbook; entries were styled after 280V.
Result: 24V
